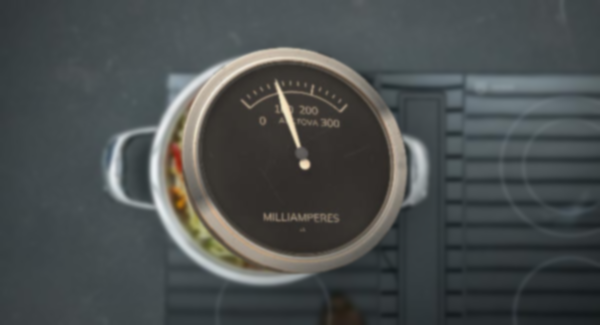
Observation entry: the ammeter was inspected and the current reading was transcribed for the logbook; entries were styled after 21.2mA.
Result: 100mA
